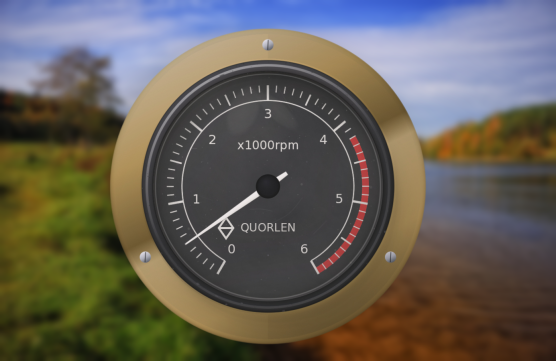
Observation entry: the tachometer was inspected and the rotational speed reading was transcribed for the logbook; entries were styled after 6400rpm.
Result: 500rpm
